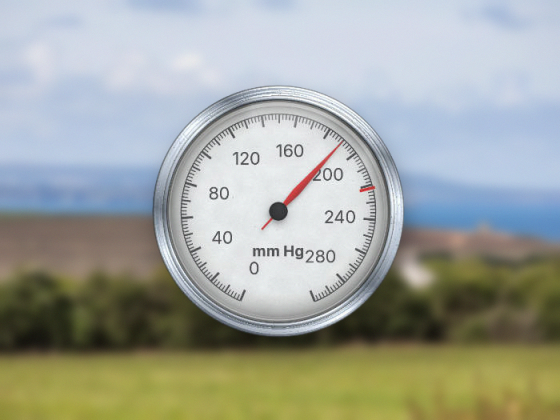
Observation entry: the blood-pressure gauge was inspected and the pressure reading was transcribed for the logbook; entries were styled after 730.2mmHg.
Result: 190mmHg
